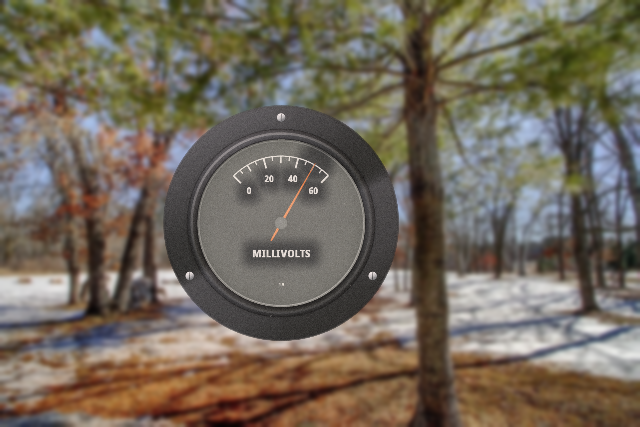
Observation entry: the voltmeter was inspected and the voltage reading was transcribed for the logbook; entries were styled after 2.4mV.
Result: 50mV
